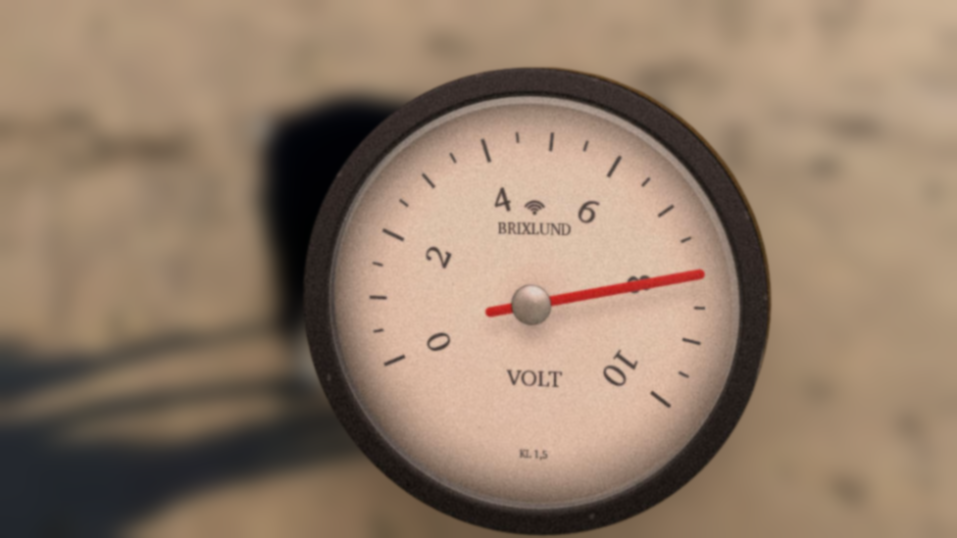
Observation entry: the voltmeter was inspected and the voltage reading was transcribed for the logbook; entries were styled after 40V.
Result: 8V
